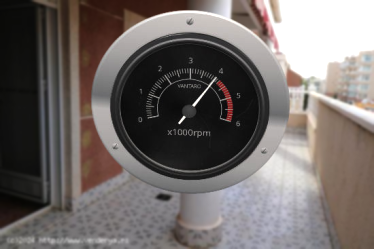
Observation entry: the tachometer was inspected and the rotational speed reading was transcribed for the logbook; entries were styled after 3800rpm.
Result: 4000rpm
